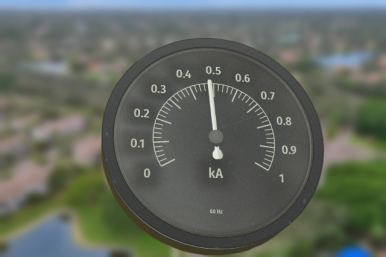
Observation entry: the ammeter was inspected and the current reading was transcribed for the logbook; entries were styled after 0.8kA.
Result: 0.48kA
